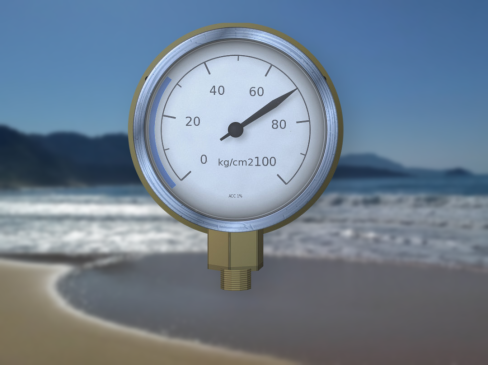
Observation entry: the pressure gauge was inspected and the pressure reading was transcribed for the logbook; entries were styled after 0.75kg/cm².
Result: 70kg/cm²
